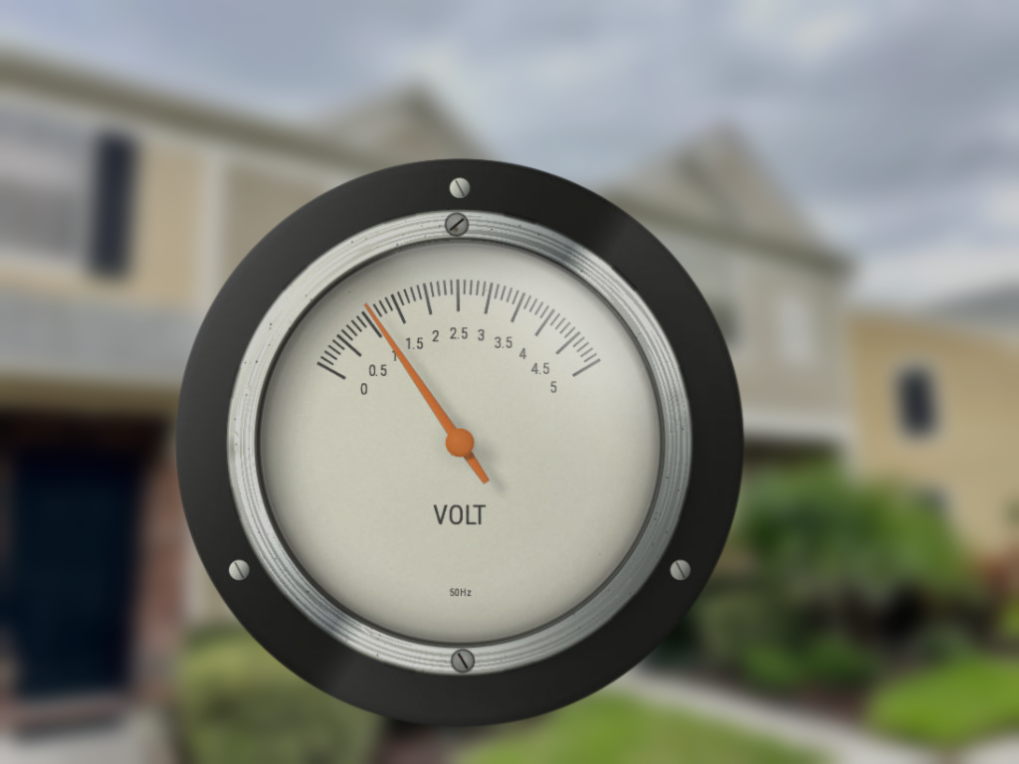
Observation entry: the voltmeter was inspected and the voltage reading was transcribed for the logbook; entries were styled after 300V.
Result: 1.1V
